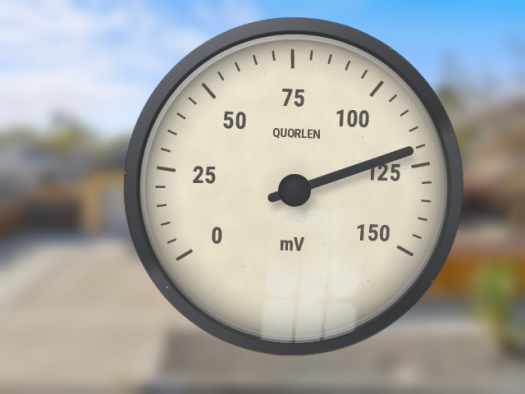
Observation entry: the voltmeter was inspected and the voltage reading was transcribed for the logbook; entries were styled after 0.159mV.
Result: 120mV
